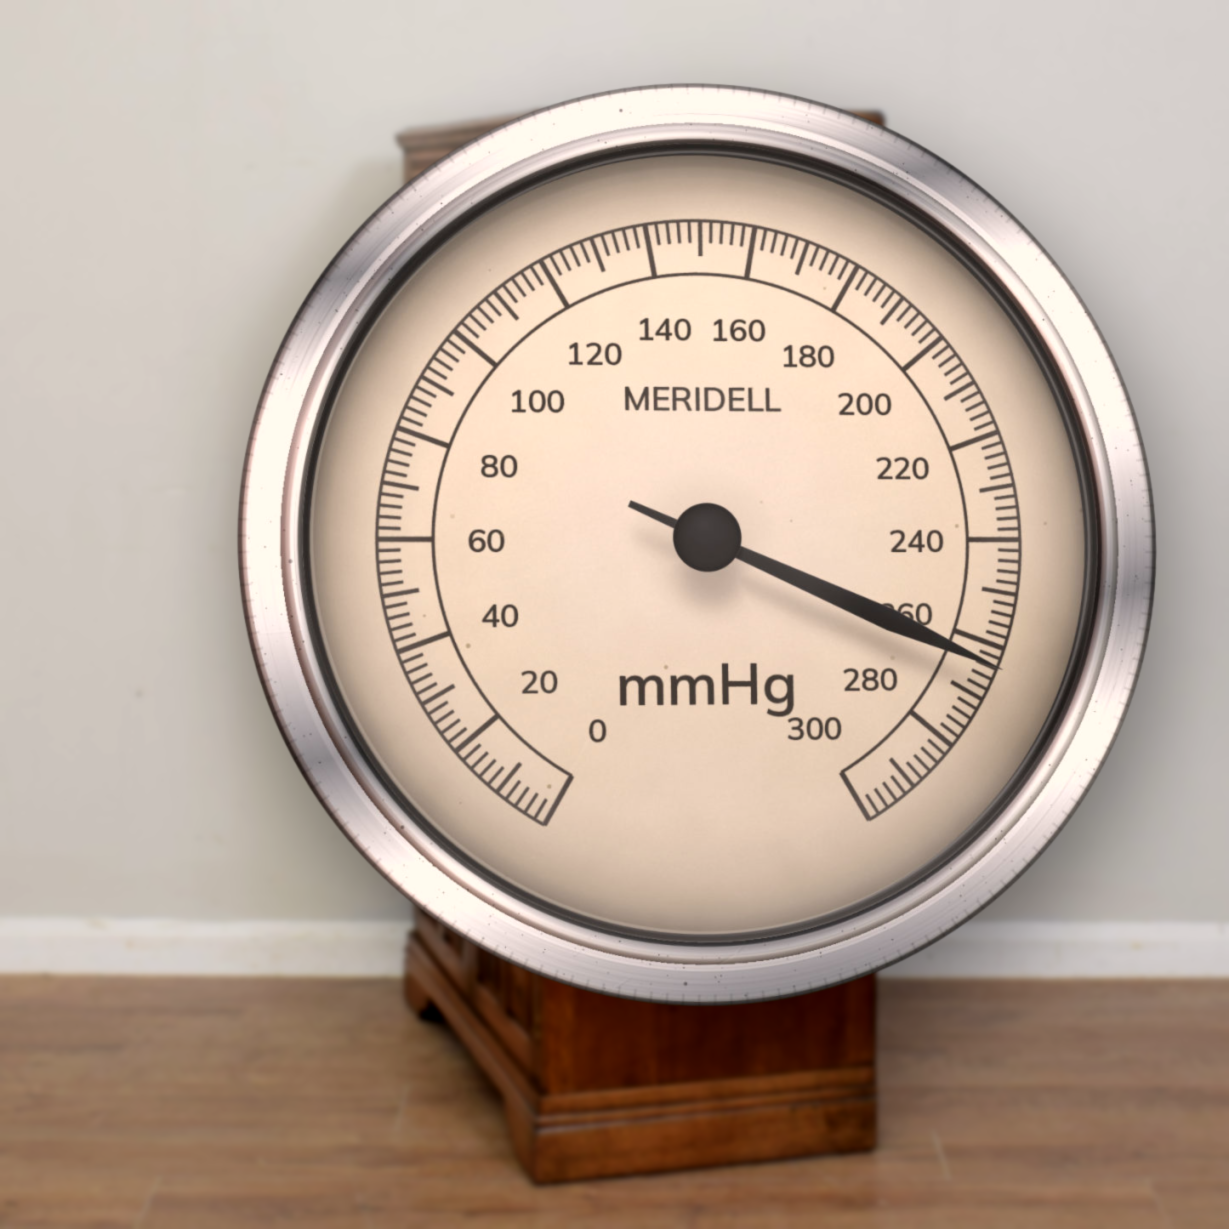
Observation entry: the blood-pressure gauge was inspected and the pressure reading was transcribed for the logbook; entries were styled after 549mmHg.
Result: 264mmHg
